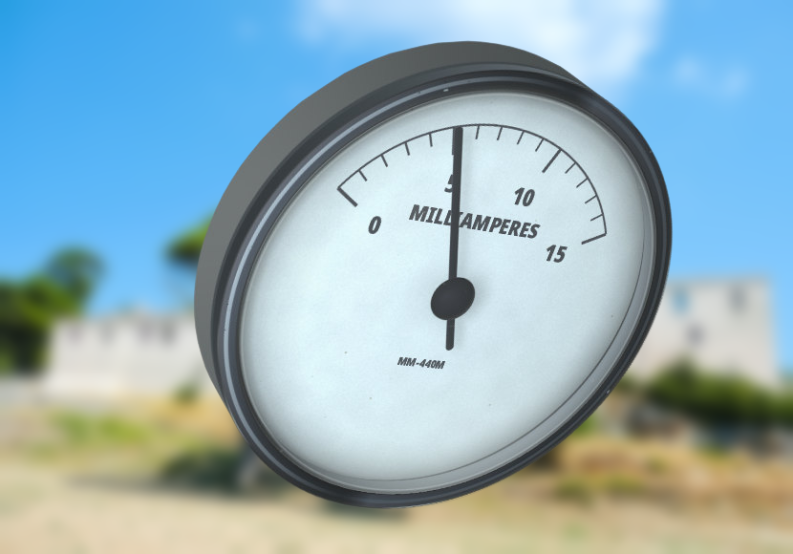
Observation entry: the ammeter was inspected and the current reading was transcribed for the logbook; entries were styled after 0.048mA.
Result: 5mA
